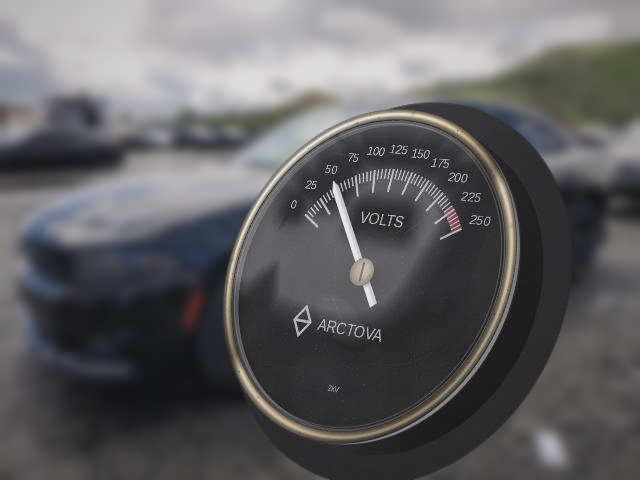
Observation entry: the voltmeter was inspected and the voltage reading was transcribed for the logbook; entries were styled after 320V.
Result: 50V
